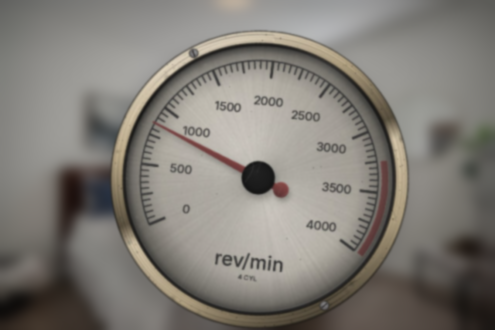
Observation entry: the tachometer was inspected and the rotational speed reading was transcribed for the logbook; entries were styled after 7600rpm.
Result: 850rpm
